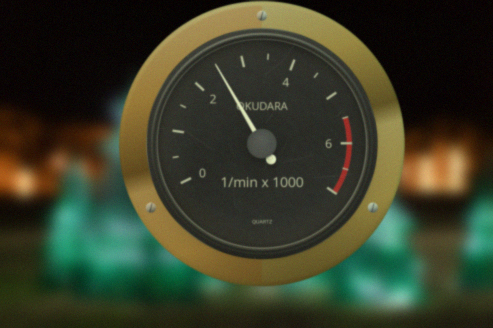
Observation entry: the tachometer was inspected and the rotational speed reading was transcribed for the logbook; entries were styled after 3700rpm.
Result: 2500rpm
